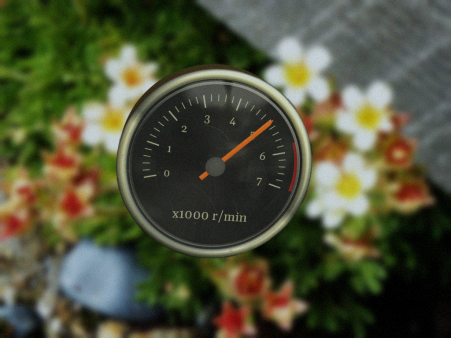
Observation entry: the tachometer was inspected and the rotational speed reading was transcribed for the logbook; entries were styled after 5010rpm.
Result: 5000rpm
